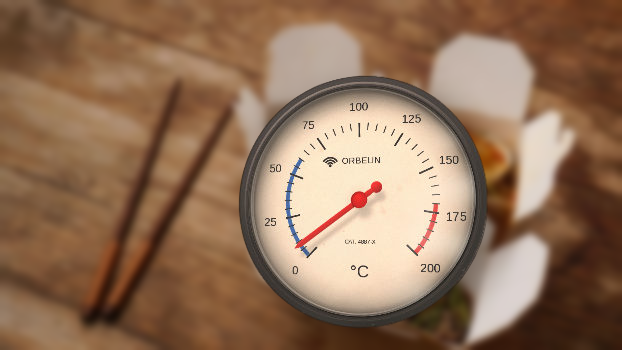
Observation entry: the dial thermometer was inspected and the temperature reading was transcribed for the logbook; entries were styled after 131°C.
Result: 7.5°C
